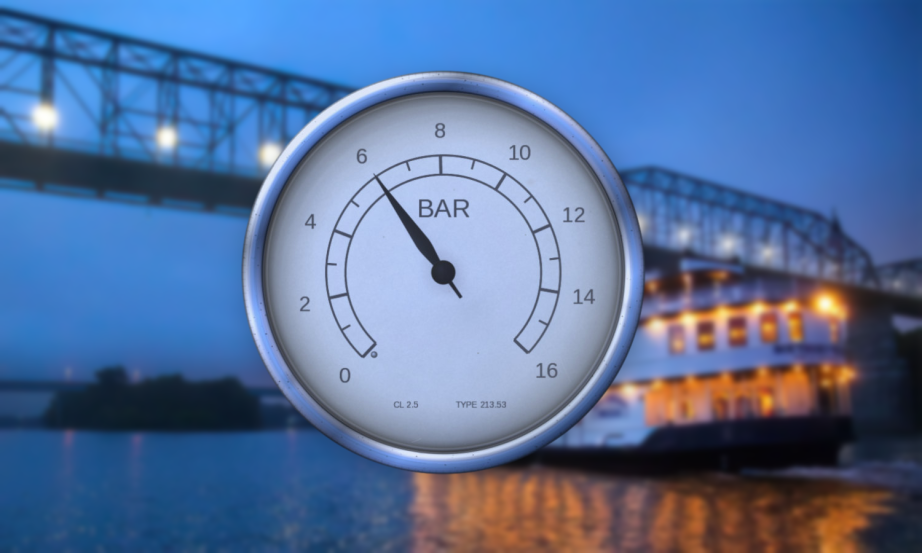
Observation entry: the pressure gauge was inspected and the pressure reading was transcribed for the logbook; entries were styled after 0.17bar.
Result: 6bar
